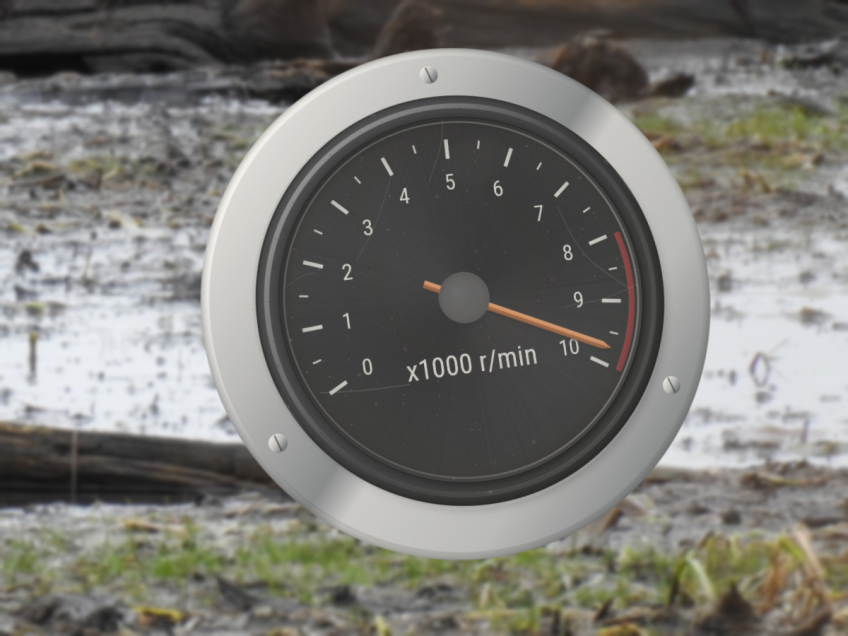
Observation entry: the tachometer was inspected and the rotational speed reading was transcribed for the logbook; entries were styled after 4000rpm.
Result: 9750rpm
